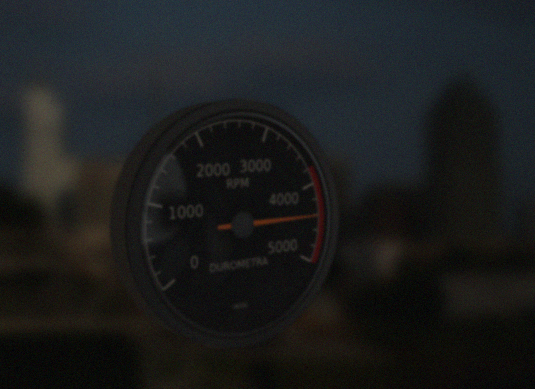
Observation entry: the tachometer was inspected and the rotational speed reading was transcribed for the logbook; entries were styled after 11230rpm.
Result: 4400rpm
